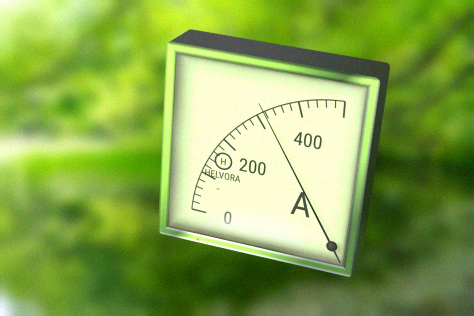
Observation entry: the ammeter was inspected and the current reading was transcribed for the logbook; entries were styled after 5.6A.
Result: 320A
